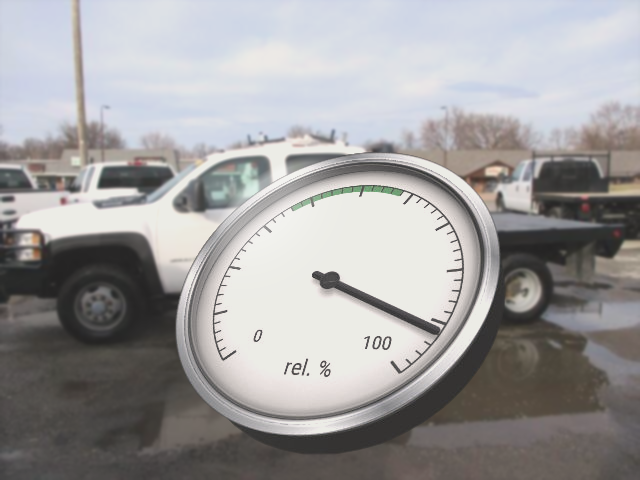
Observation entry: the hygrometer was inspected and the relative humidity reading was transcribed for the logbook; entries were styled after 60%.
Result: 92%
